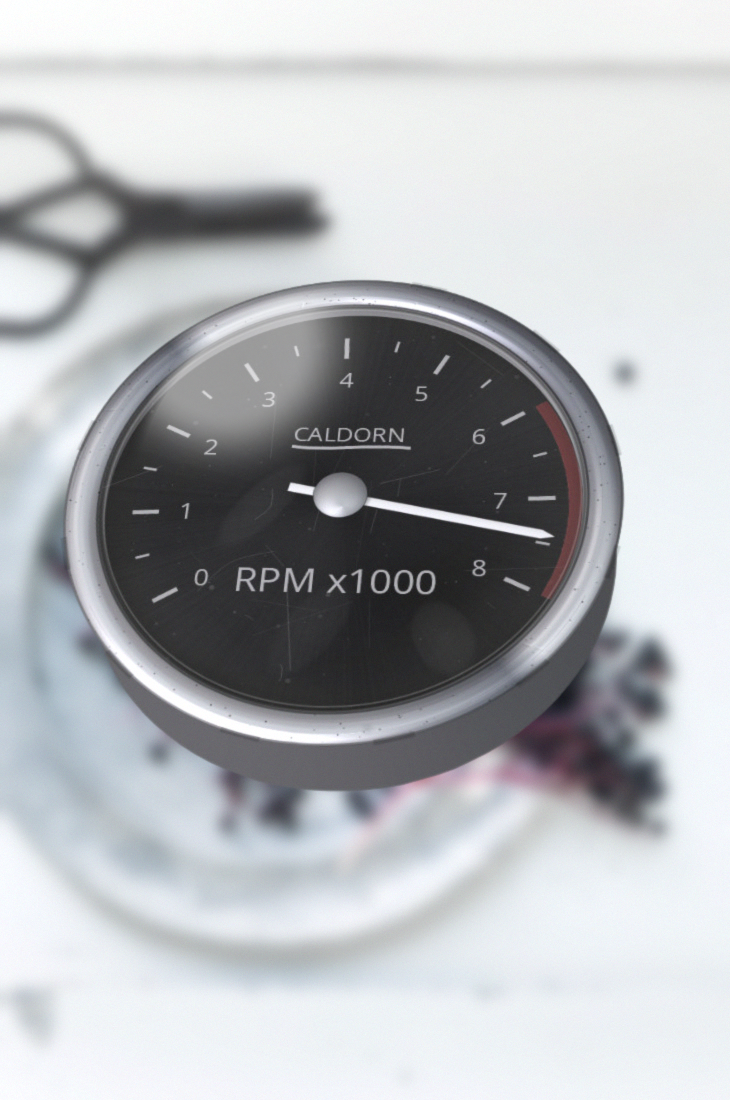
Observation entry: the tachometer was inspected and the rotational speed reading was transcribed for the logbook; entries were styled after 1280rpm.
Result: 7500rpm
